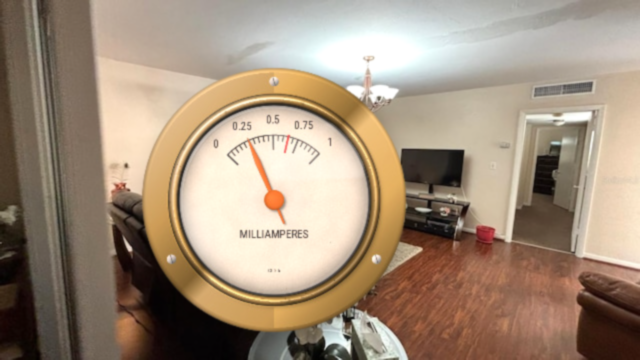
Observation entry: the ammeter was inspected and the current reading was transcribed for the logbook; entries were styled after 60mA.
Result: 0.25mA
